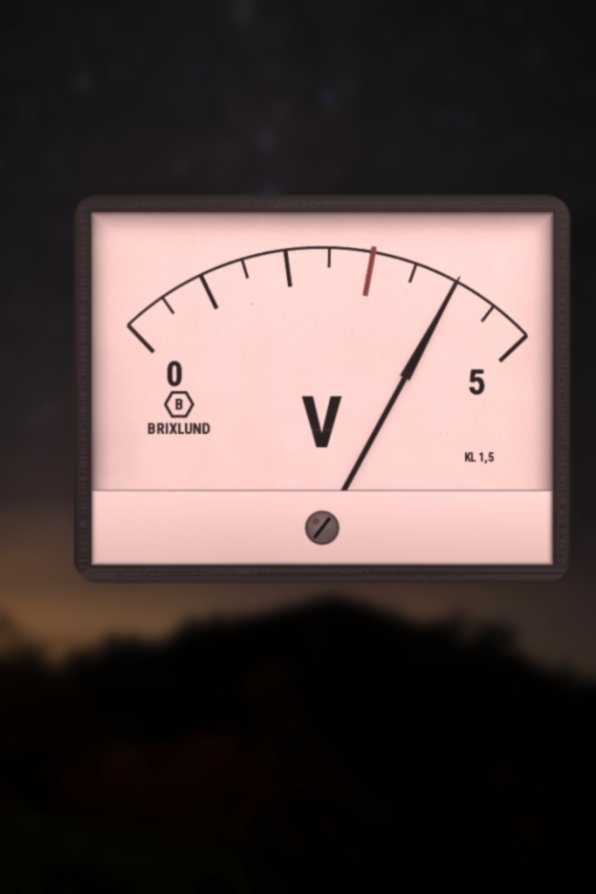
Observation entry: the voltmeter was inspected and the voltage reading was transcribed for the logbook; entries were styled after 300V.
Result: 4V
